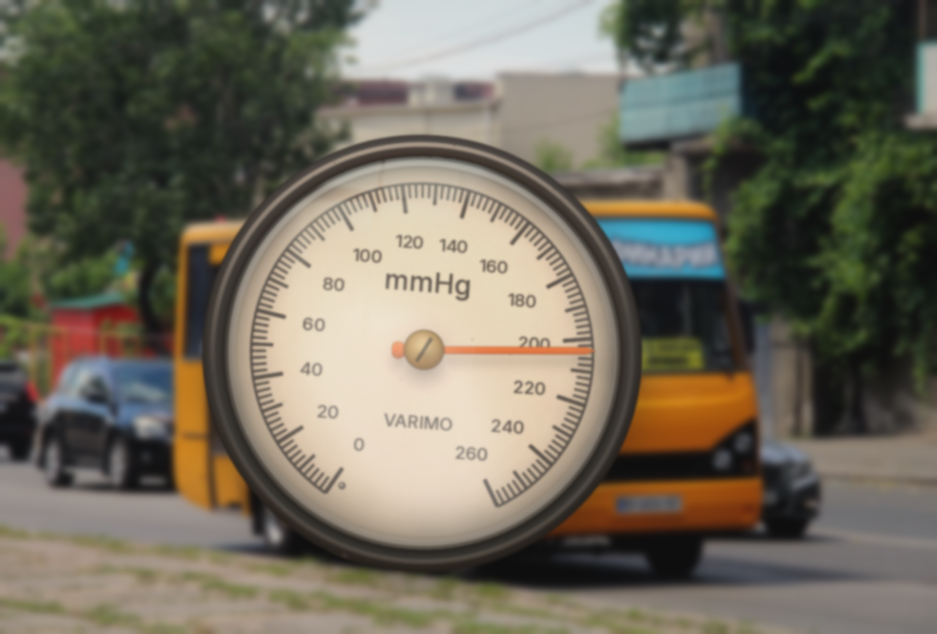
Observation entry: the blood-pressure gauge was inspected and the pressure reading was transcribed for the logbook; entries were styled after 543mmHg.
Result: 204mmHg
